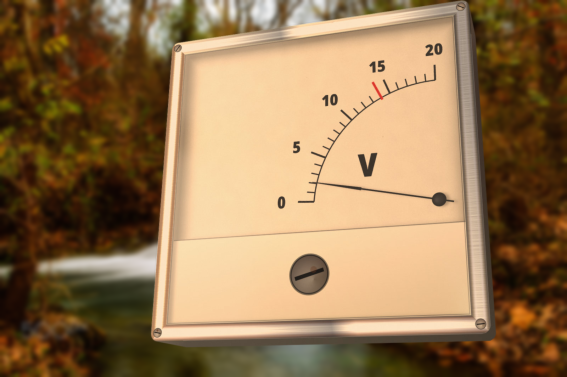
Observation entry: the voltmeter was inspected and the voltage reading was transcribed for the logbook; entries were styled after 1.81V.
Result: 2V
